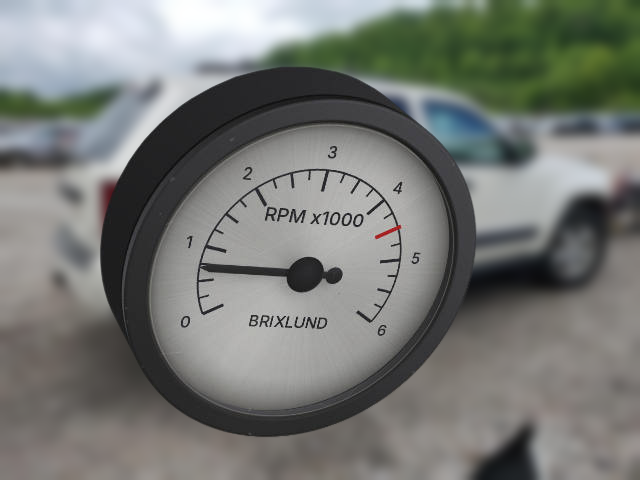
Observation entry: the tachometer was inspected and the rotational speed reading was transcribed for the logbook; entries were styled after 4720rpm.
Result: 750rpm
